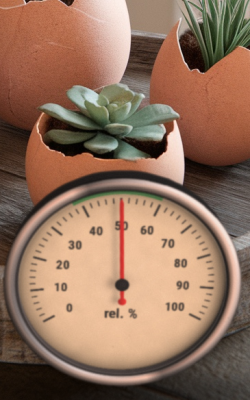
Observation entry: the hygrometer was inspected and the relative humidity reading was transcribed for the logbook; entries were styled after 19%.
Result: 50%
